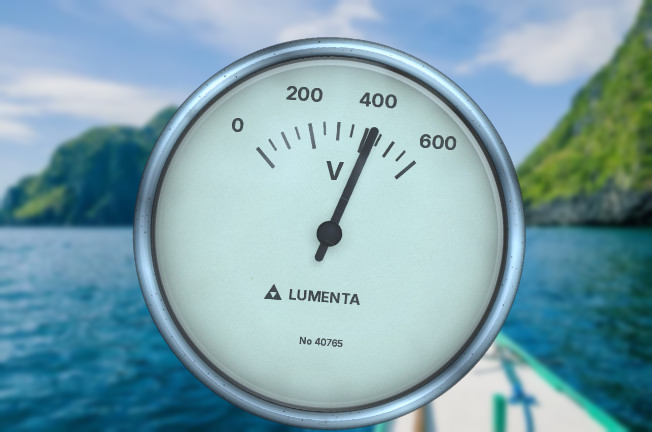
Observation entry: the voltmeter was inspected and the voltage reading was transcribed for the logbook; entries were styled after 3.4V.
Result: 425V
